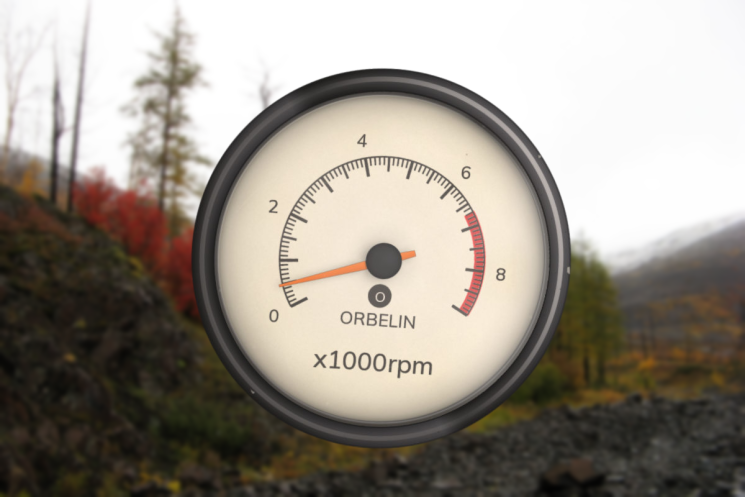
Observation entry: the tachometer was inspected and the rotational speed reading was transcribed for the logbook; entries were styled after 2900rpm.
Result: 500rpm
